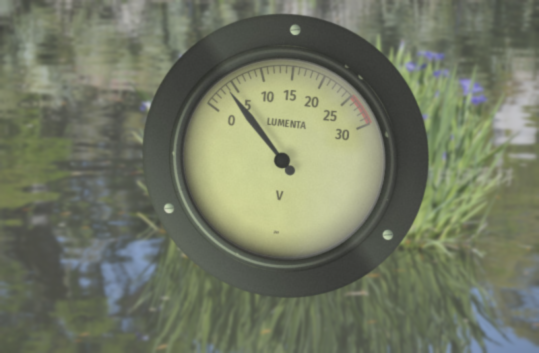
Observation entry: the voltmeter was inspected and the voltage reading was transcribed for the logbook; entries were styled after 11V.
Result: 4V
